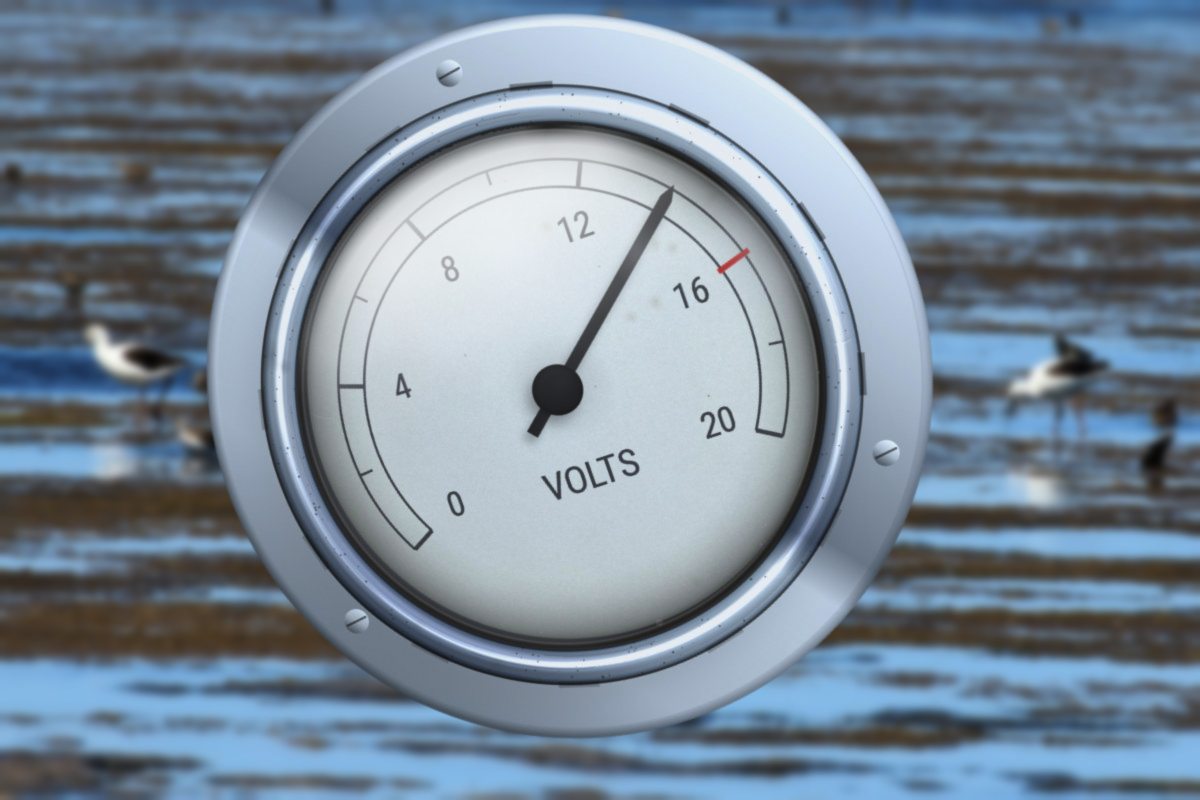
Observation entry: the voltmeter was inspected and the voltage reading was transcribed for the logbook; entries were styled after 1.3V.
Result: 14V
